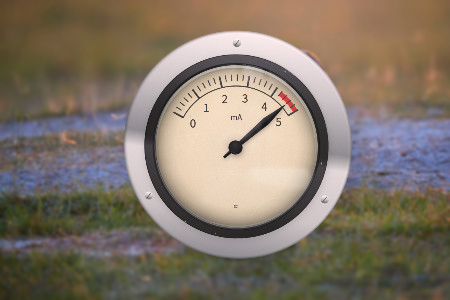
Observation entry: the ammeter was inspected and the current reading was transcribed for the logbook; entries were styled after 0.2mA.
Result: 4.6mA
